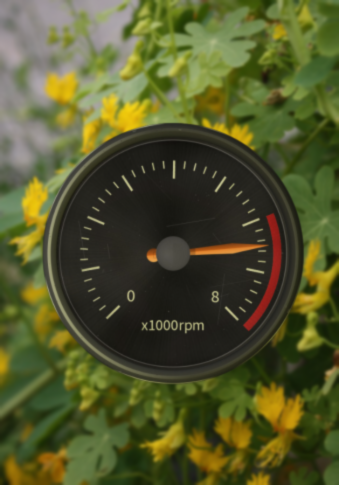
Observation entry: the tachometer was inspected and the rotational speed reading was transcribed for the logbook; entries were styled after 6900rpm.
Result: 6500rpm
